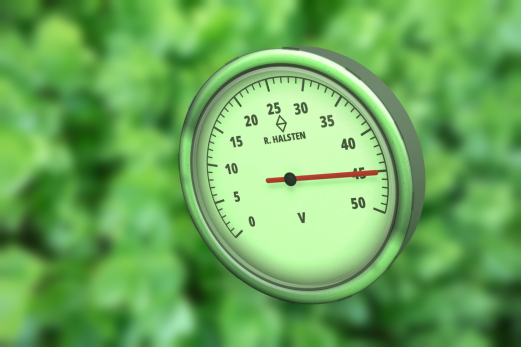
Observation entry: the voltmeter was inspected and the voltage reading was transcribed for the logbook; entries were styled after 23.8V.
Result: 45V
